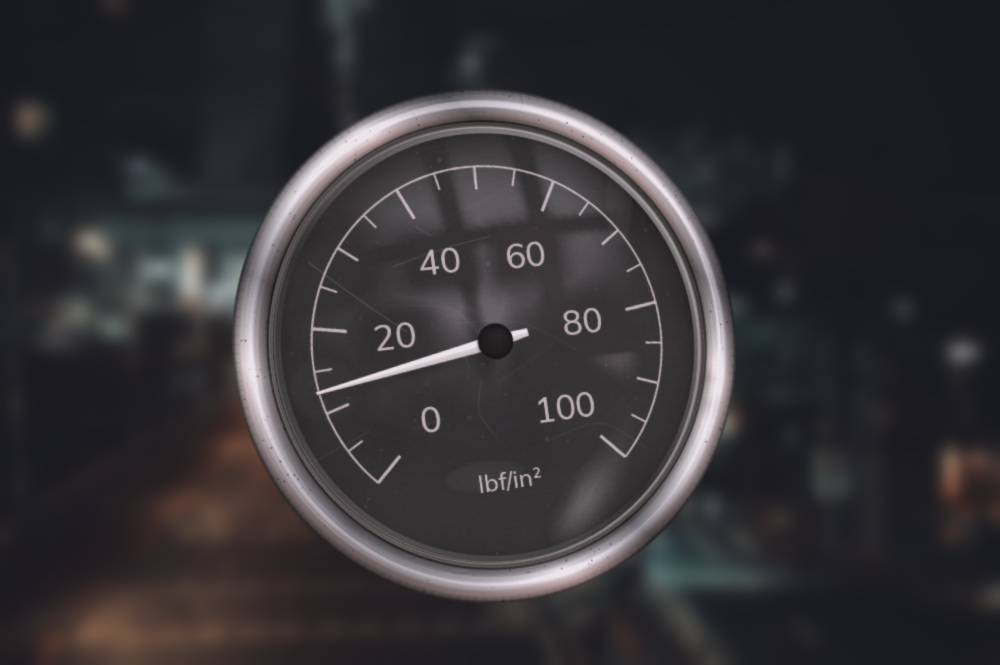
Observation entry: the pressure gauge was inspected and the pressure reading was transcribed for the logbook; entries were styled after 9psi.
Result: 12.5psi
